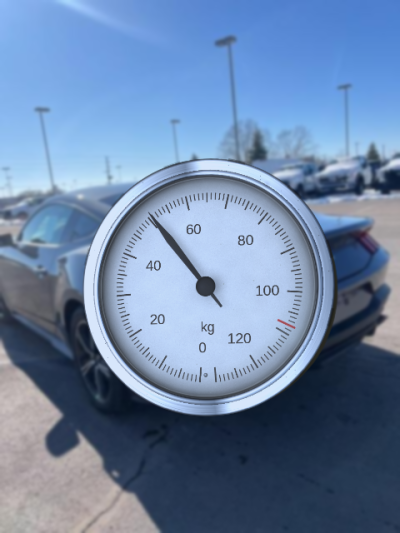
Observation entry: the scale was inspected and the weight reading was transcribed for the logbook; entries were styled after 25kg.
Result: 51kg
